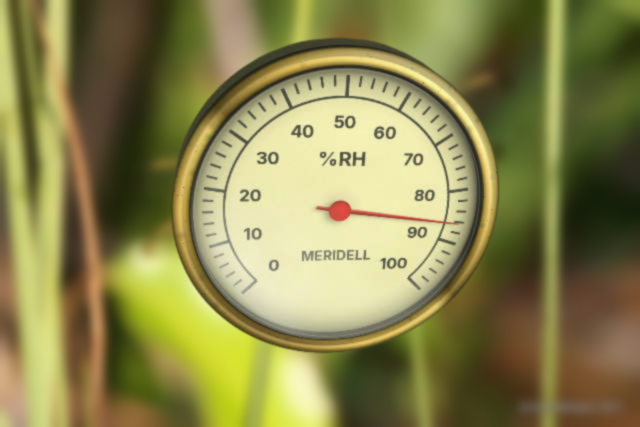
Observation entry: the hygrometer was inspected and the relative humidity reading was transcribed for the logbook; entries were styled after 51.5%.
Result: 86%
